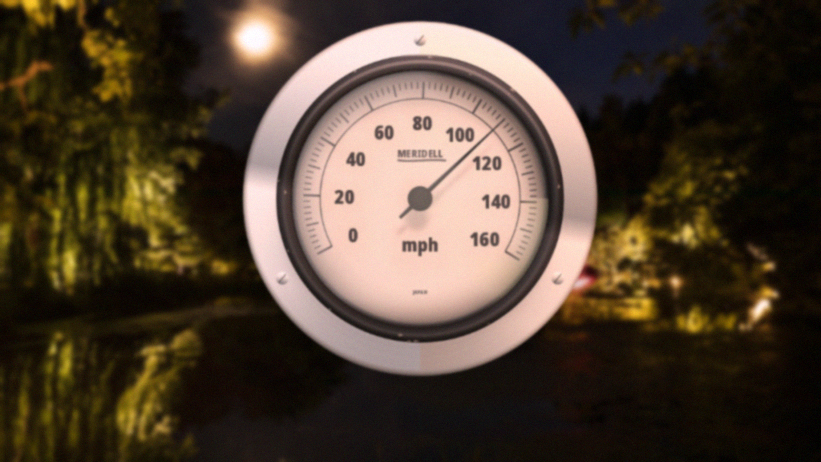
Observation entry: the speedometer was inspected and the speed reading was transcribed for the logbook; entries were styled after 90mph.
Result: 110mph
